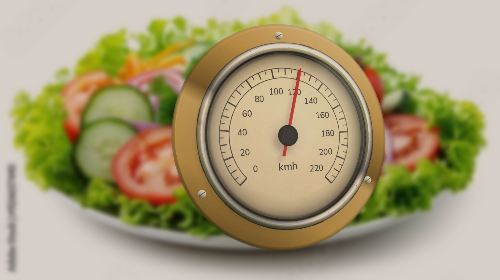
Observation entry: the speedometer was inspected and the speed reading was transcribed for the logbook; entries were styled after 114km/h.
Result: 120km/h
